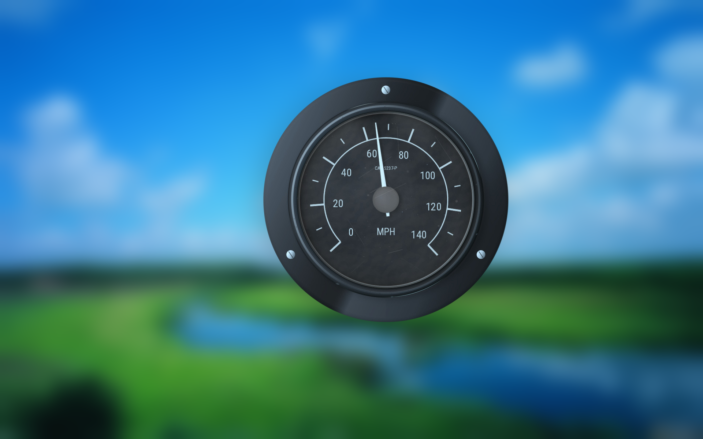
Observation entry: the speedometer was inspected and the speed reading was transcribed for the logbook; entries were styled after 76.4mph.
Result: 65mph
